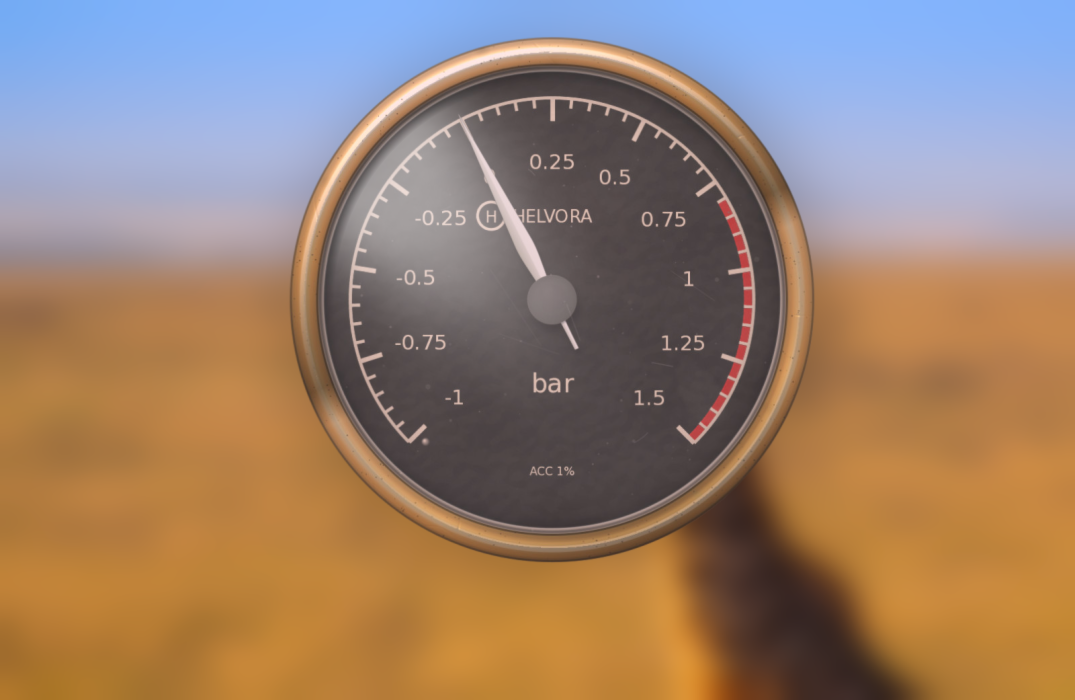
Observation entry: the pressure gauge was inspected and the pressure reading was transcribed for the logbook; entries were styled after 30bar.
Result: 0bar
